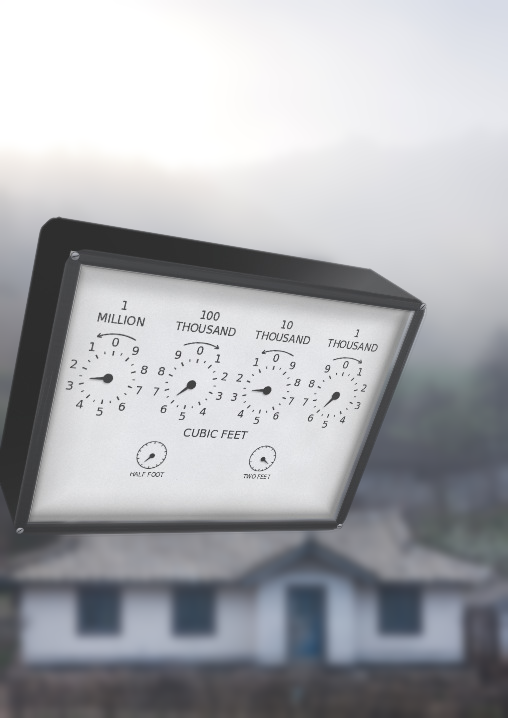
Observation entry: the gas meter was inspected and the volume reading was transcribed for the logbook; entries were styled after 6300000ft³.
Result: 262600ft³
